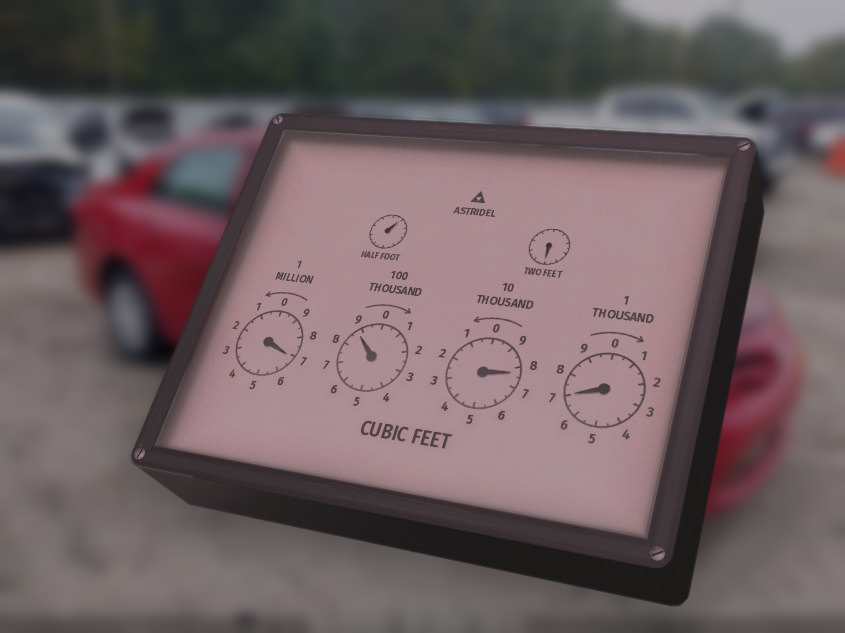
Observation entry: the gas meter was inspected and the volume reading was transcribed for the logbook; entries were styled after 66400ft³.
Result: 687700ft³
